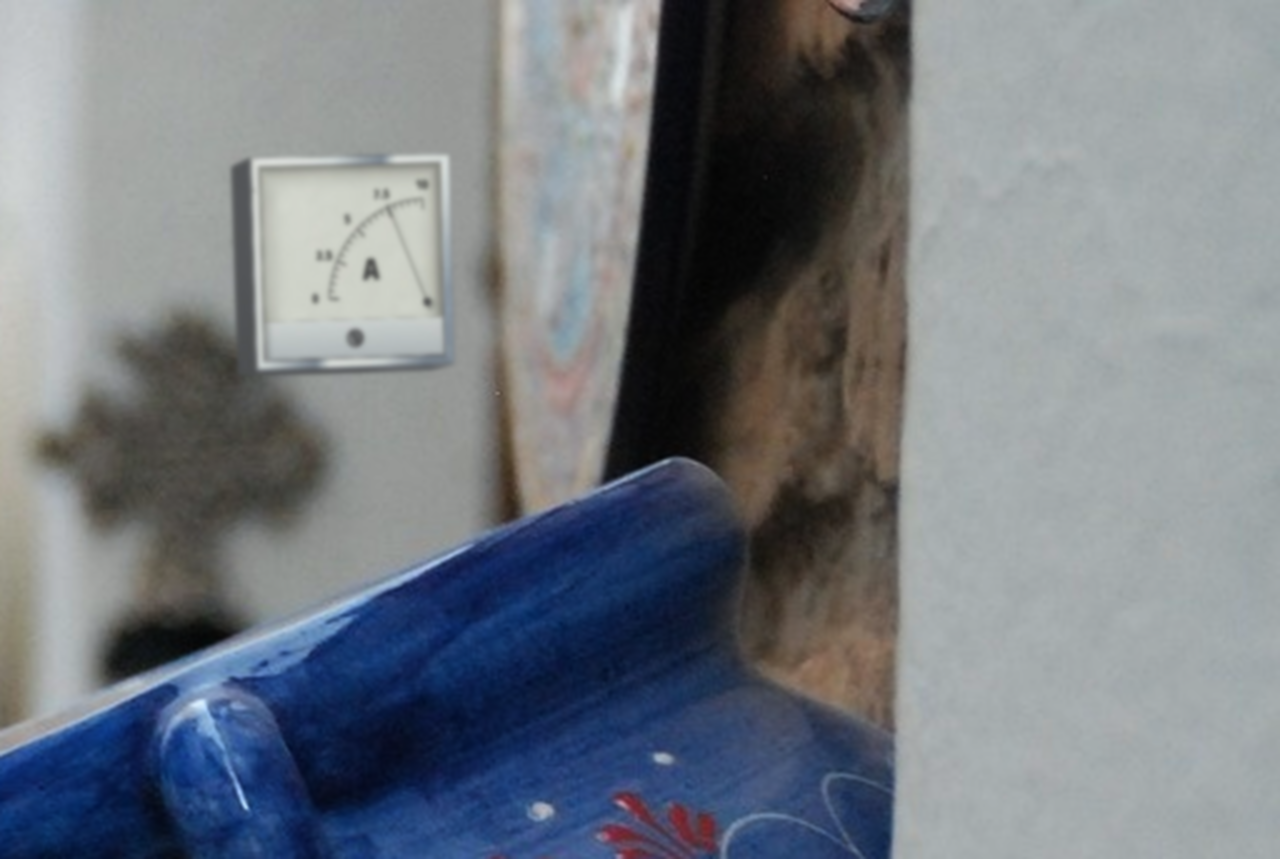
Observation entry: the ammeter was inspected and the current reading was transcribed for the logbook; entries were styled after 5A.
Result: 7.5A
